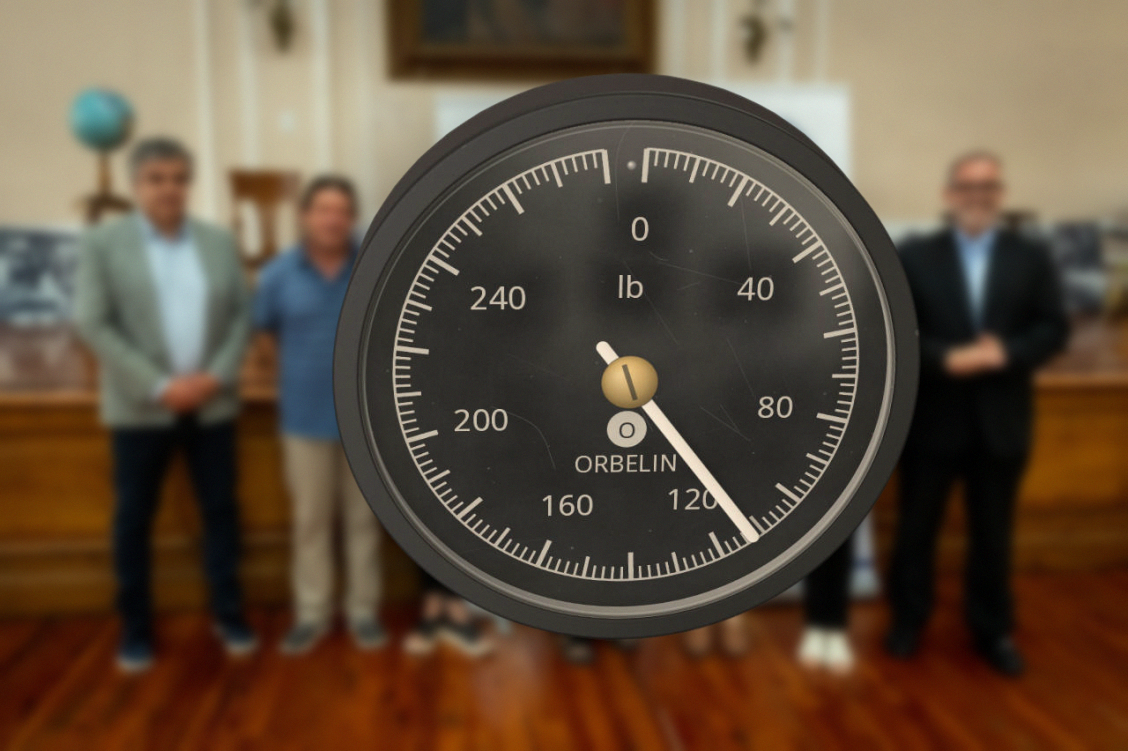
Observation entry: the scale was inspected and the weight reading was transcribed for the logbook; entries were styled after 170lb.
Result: 112lb
